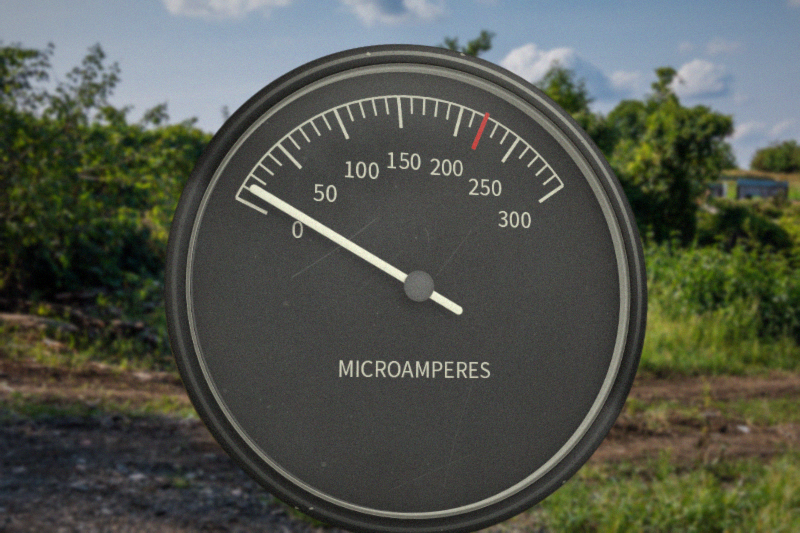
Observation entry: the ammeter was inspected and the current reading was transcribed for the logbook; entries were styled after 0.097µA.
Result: 10µA
